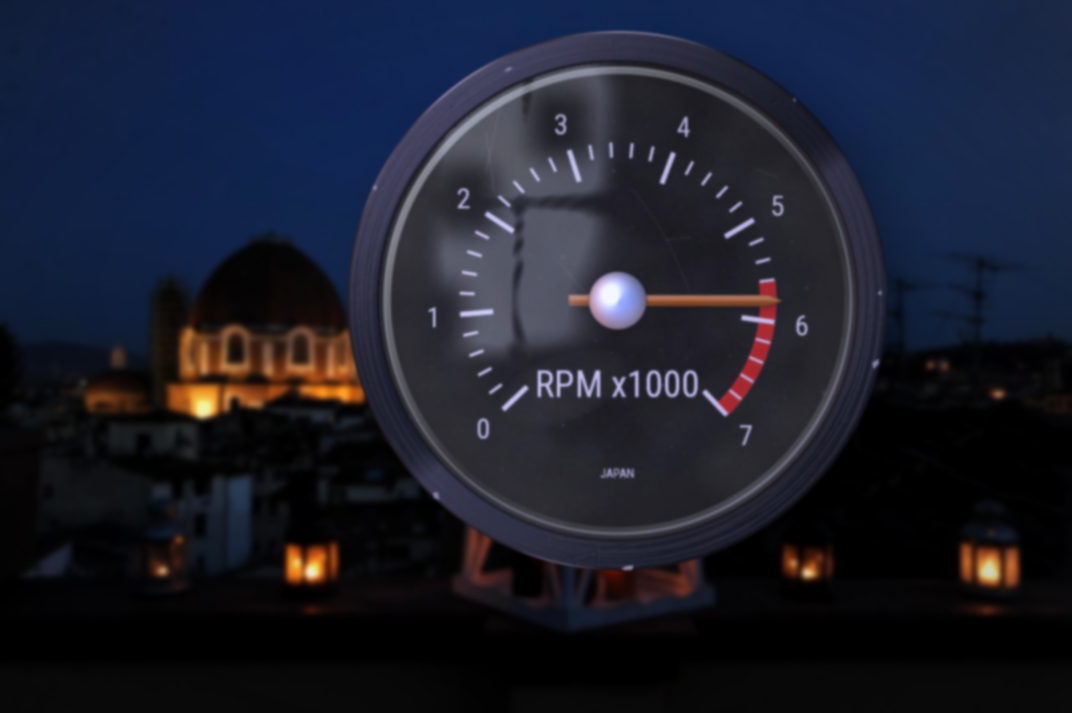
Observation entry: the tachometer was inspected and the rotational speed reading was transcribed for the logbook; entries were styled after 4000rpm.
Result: 5800rpm
